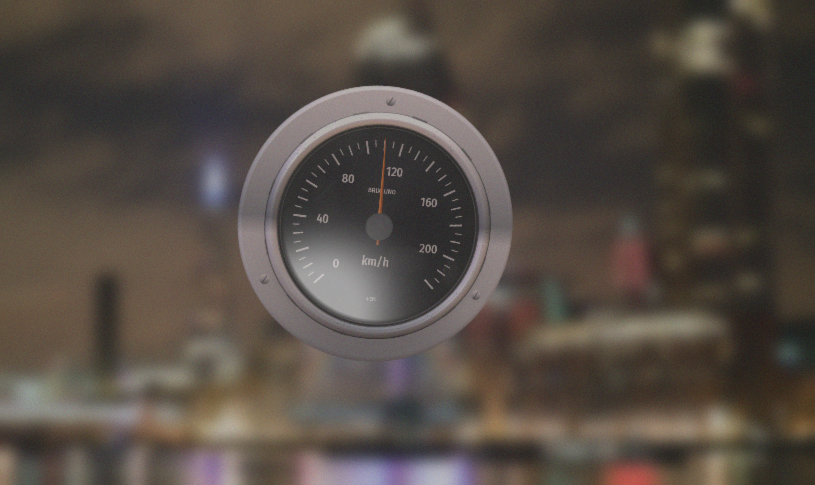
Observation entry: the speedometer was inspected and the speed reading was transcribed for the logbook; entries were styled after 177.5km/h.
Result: 110km/h
